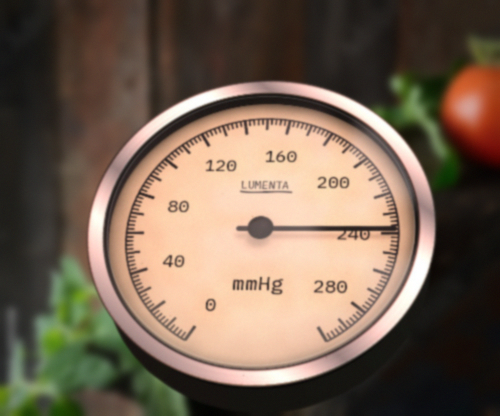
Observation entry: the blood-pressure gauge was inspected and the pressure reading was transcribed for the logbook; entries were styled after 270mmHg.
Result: 240mmHg
